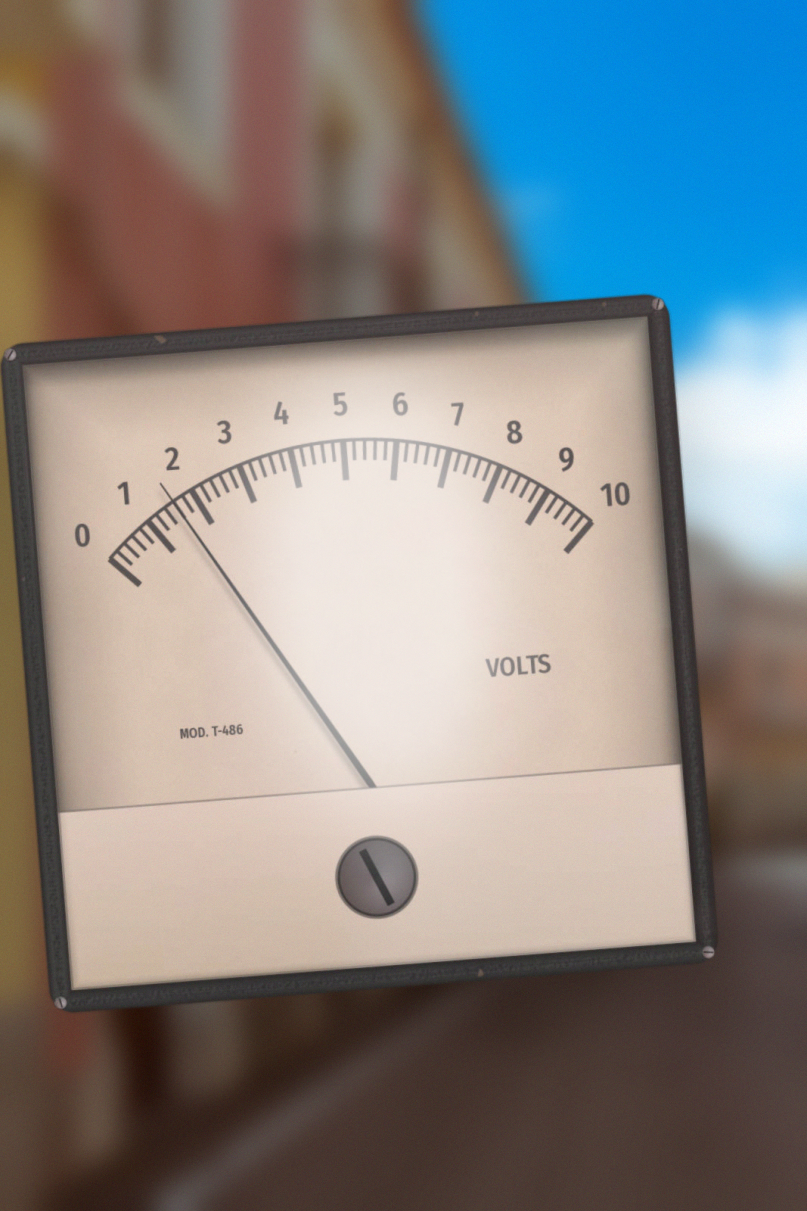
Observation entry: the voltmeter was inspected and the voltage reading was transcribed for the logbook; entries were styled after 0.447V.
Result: 1.6V
